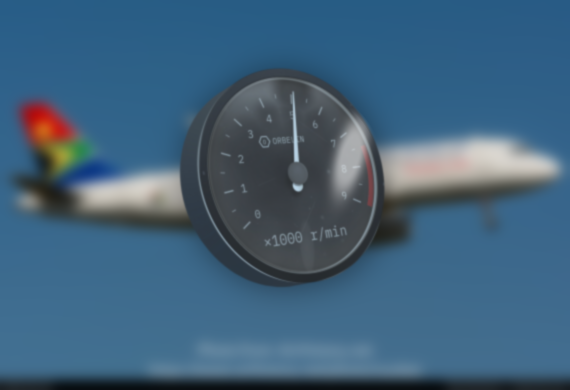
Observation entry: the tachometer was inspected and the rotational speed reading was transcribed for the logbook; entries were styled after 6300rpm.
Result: 5000rpm
